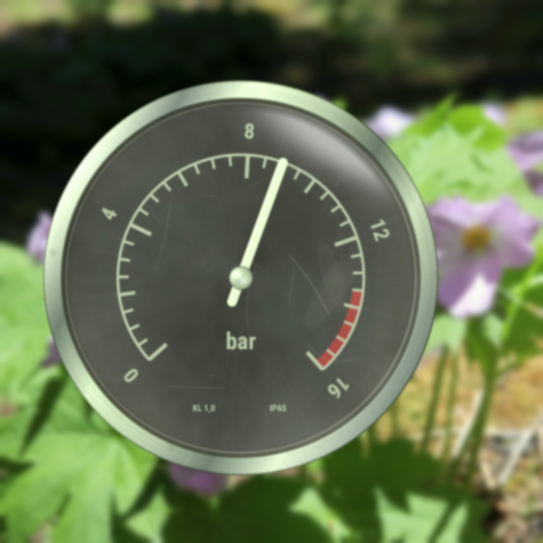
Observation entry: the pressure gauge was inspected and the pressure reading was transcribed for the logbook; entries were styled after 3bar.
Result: 9bar
